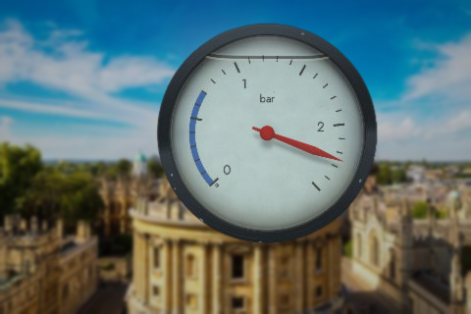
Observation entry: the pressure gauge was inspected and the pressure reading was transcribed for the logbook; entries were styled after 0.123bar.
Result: 2.25bar
